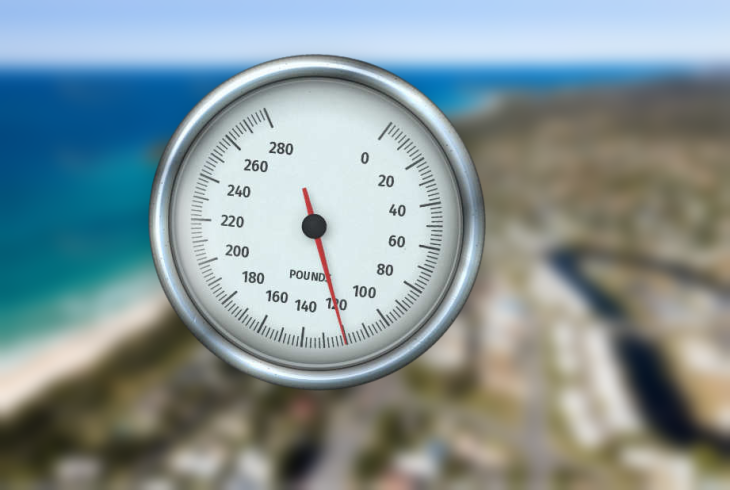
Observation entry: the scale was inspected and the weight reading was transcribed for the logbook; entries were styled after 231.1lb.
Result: 120lb
